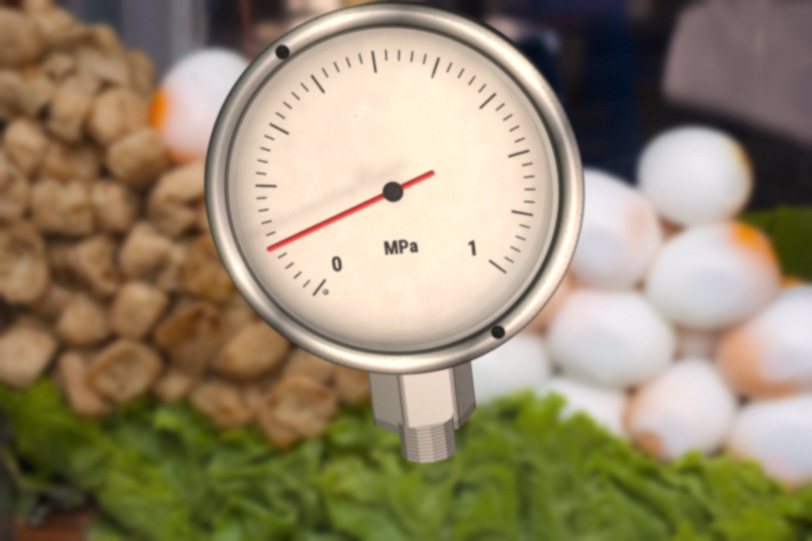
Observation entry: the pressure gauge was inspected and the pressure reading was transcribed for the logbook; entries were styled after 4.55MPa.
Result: 0.1MPa
